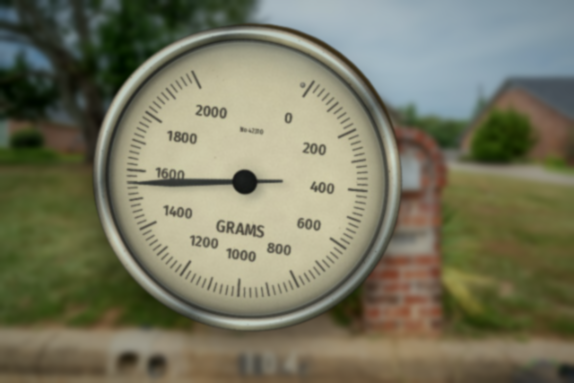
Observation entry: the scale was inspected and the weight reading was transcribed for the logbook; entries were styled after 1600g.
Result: 1560g
